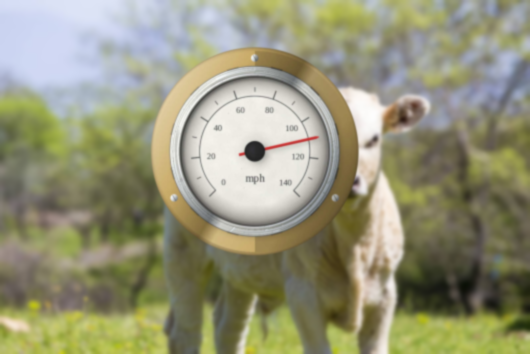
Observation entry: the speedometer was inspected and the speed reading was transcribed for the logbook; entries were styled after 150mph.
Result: 110mph
